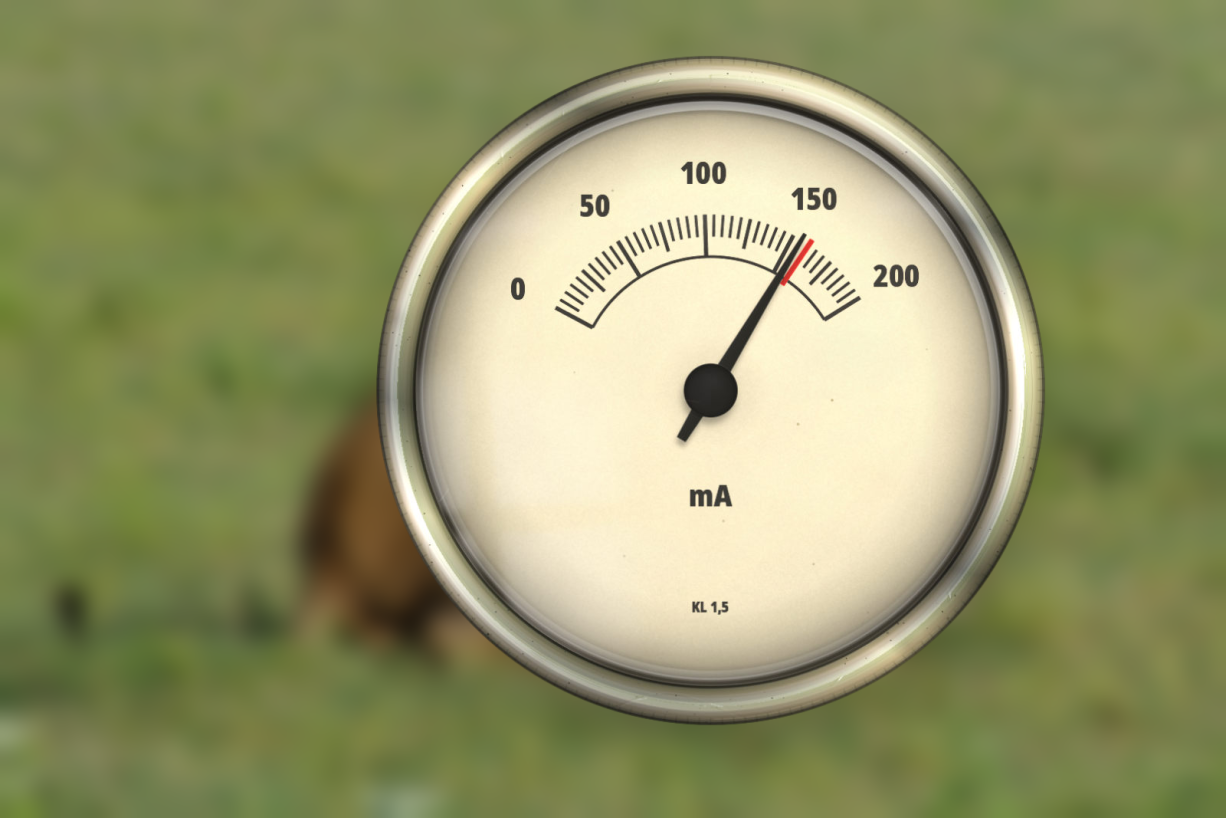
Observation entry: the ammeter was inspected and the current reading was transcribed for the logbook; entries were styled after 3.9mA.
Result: 155mA
